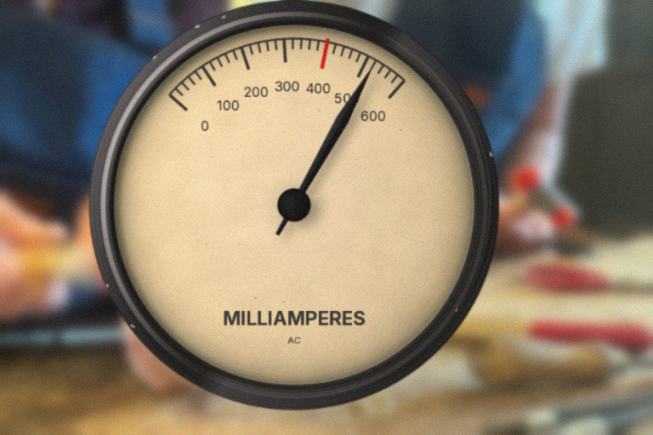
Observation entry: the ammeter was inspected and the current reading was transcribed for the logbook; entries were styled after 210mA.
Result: 520mA
